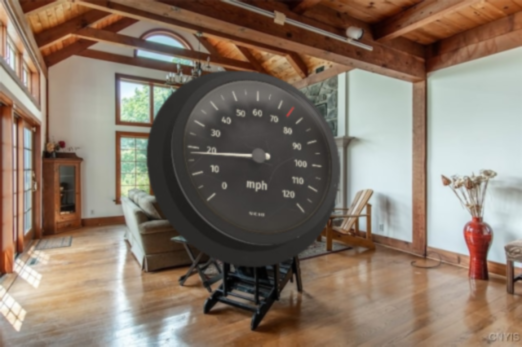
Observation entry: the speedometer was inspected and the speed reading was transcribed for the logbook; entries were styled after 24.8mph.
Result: 17.5mph
